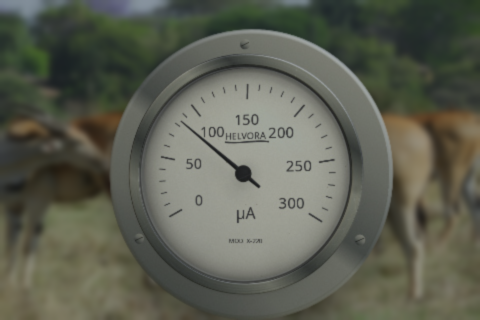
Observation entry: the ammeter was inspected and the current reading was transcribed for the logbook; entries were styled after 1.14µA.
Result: 85µA
